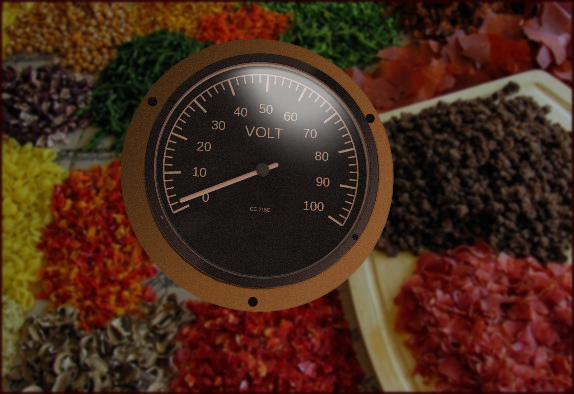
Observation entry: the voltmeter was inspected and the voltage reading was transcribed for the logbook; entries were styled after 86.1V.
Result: 2V
